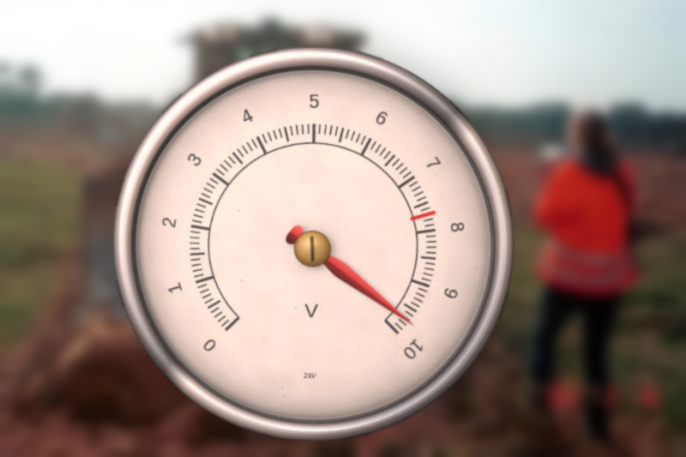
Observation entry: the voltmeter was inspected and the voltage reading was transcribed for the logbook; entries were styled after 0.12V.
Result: 9.7V
